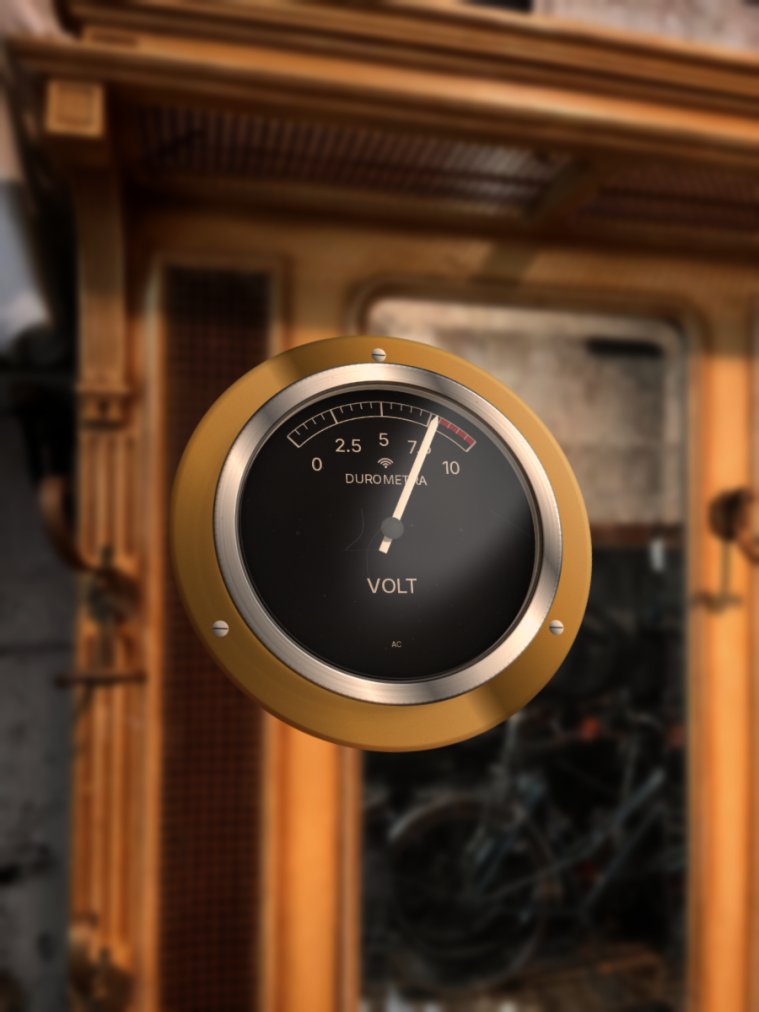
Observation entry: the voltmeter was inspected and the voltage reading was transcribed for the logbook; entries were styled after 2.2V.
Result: 7.75V
